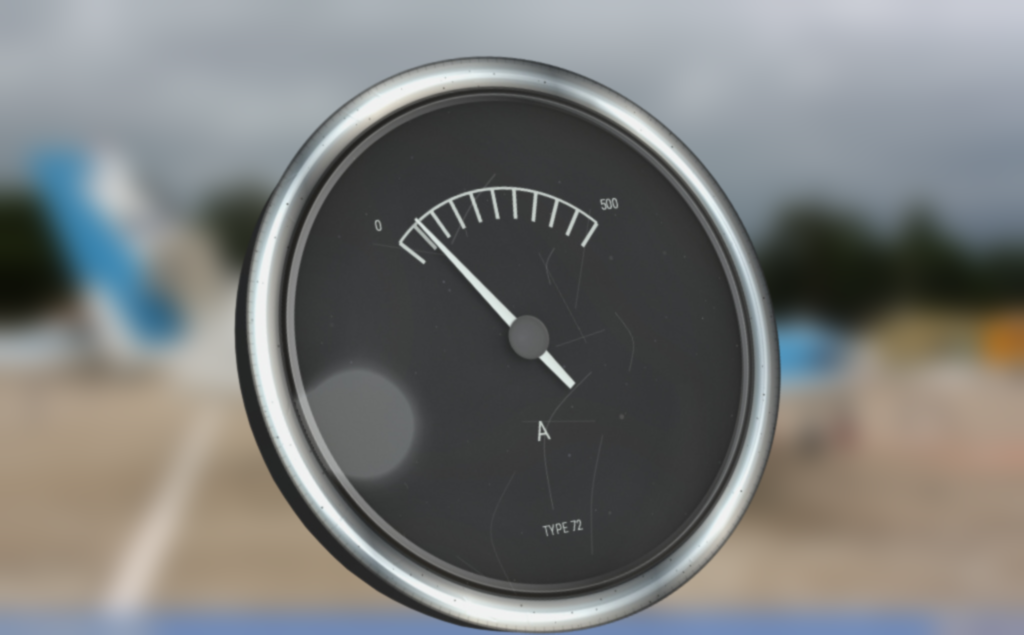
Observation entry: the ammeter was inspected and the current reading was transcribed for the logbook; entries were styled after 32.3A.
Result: 50A
